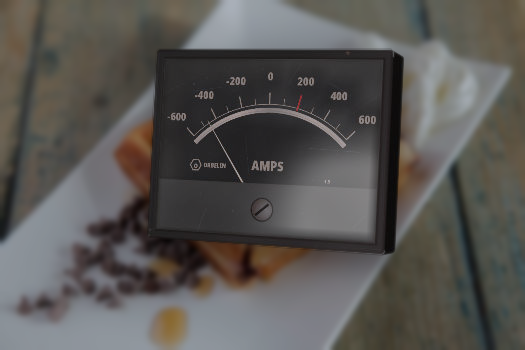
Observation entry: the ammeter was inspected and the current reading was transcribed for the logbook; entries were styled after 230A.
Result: -450A
